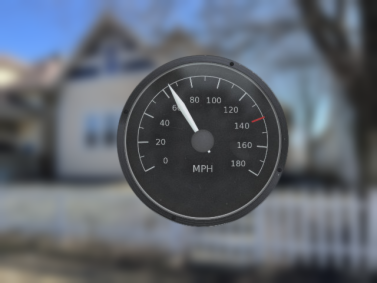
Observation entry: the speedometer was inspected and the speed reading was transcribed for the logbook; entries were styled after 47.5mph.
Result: 65mph
